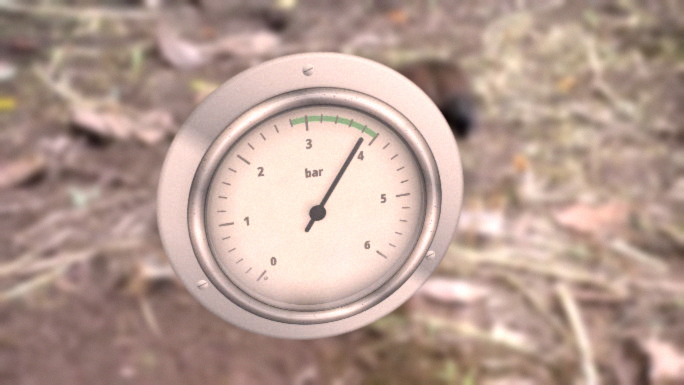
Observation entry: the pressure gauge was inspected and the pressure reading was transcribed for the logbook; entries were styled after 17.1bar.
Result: 3.8bar
